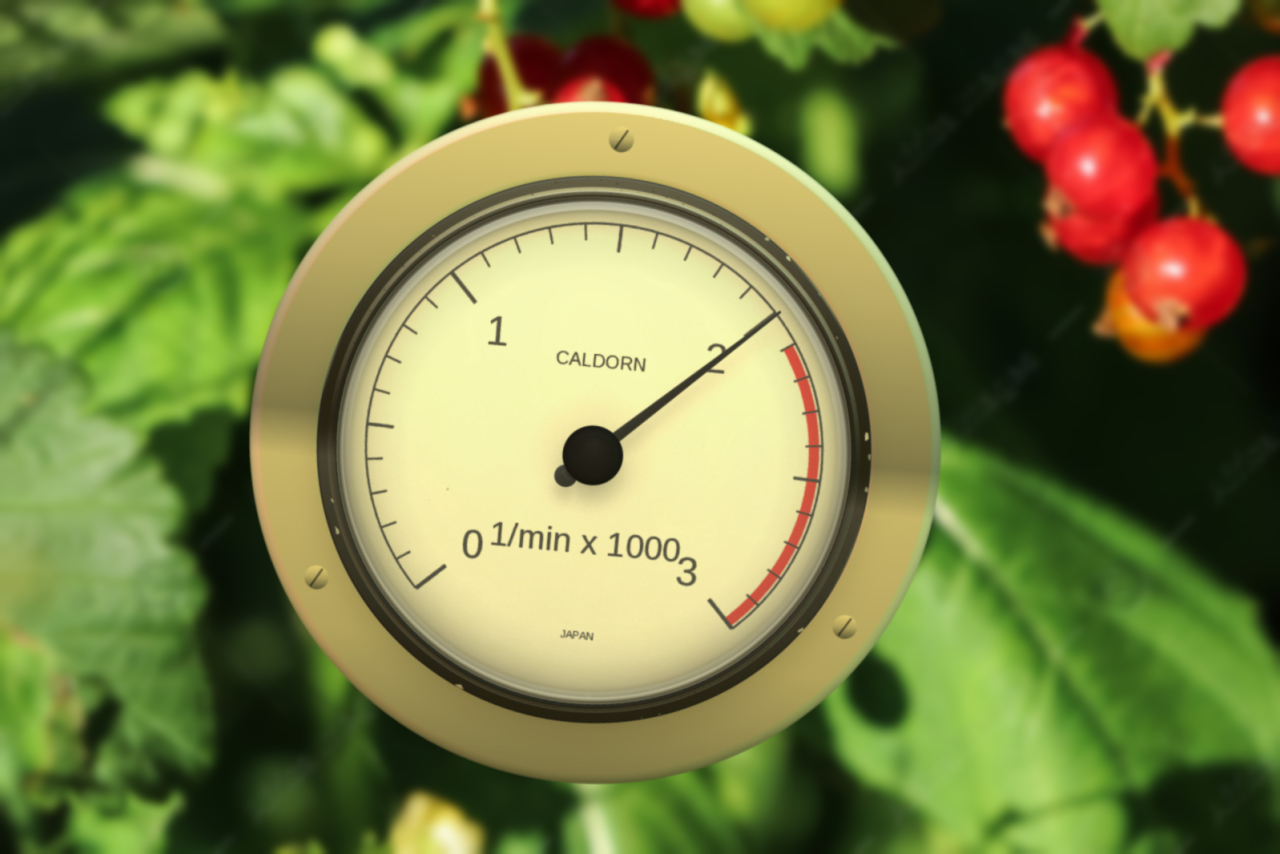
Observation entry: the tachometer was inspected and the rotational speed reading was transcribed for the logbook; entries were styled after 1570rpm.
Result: 2000rpm
